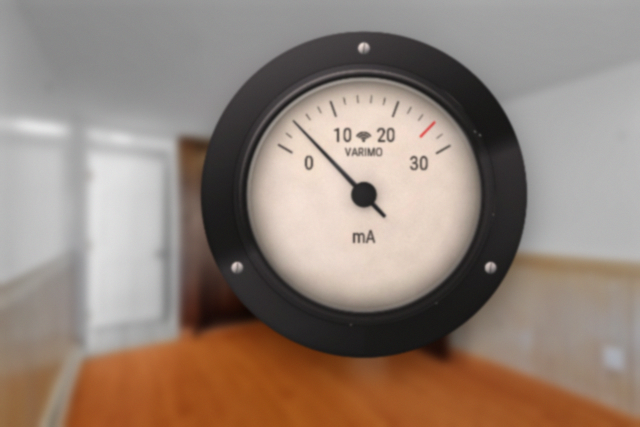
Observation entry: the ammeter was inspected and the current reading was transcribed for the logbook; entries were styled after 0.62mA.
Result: 4mA
